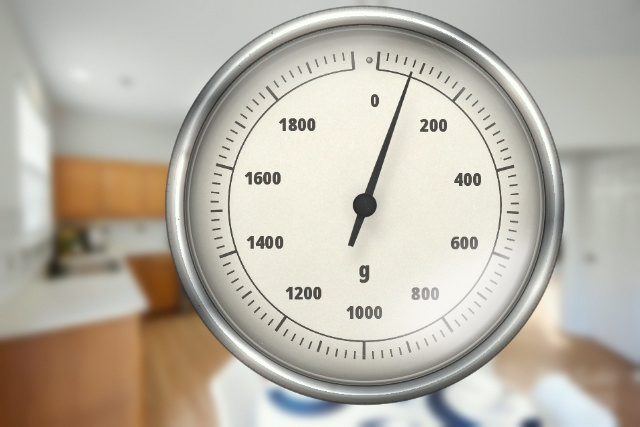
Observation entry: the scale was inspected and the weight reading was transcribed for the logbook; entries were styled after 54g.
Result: 80g
